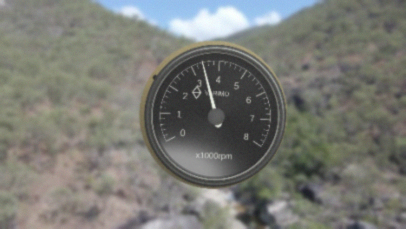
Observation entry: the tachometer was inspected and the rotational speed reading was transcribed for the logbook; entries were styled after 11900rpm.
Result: 3400rpm
